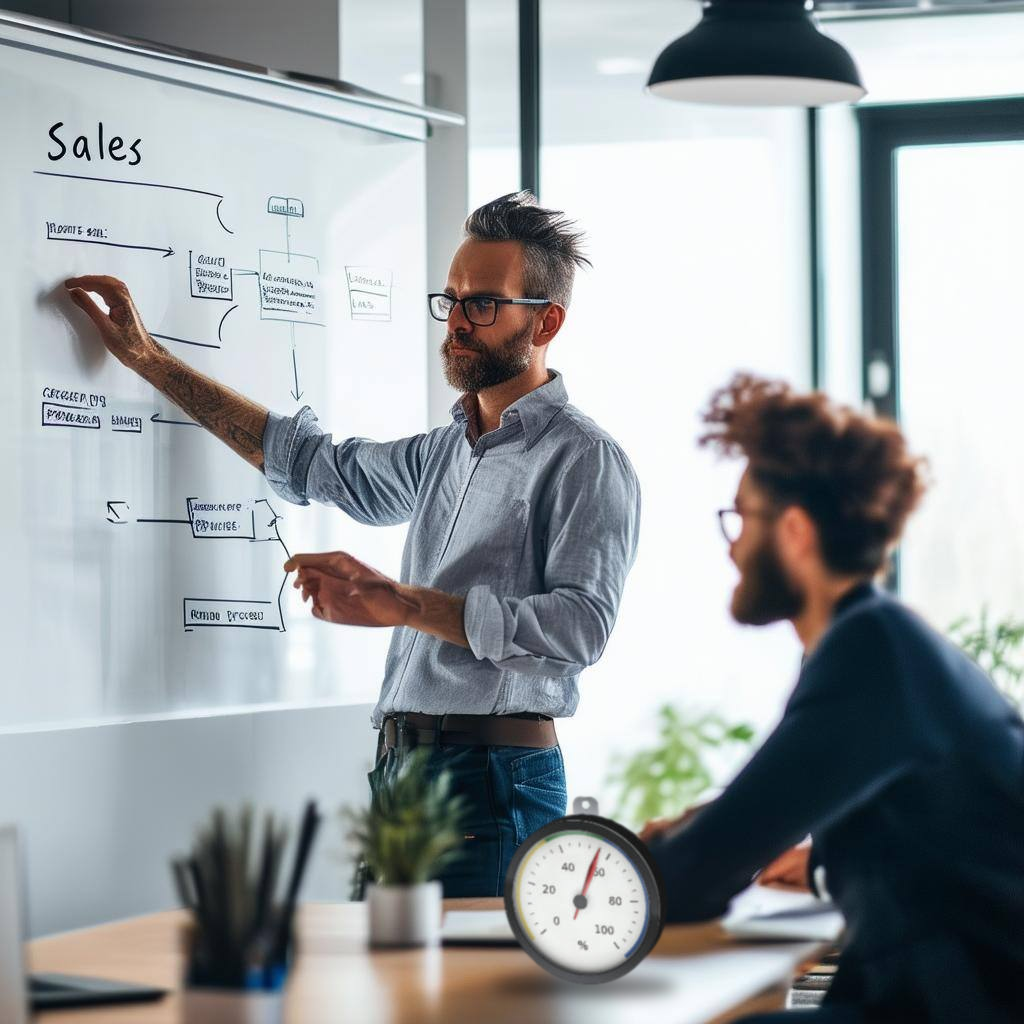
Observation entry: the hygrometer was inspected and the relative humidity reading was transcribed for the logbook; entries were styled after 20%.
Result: 56%
